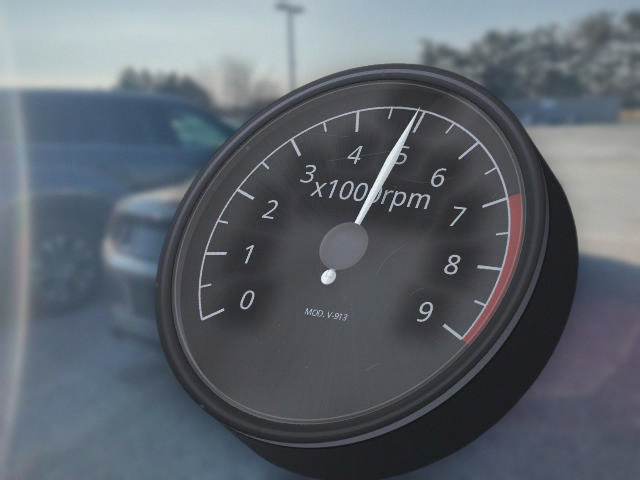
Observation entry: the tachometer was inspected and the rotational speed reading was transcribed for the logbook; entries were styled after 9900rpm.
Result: 5000rpm
